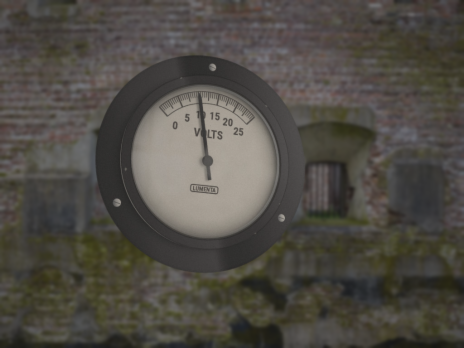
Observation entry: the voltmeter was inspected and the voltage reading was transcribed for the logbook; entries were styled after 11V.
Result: 10V
